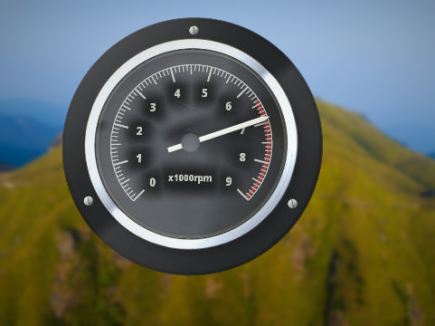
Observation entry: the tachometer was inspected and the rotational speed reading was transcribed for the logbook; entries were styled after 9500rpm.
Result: 6900rpm
